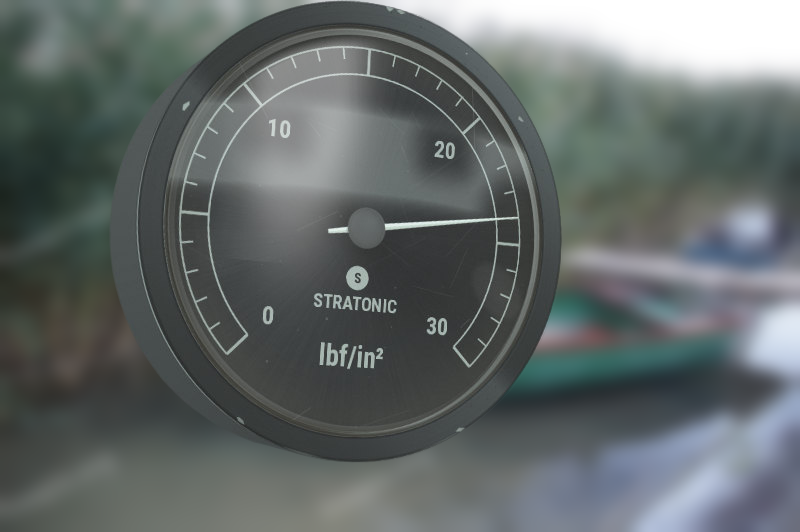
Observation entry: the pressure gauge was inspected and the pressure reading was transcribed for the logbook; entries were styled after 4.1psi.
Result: 24psi
